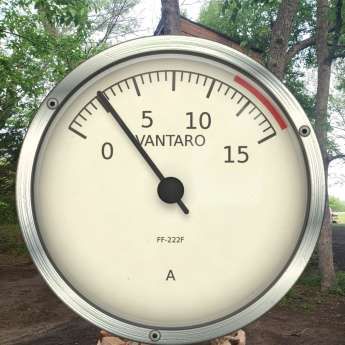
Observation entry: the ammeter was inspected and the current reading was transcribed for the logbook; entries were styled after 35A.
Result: 2.75A
